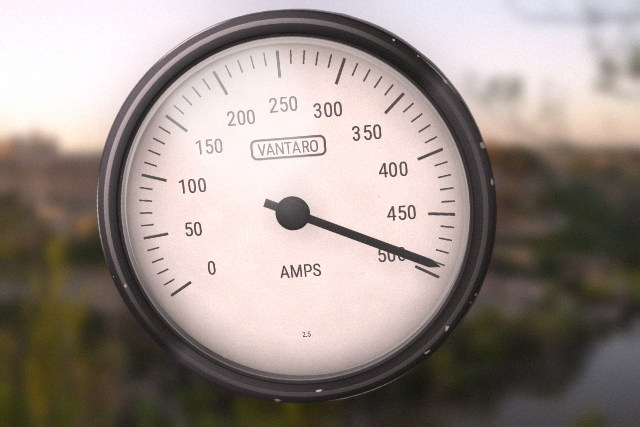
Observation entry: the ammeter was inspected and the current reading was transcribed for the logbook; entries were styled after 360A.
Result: 490A
